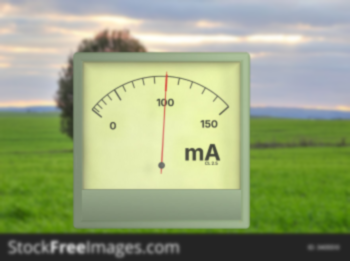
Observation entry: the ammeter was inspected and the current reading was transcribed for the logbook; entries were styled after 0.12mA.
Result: 100mA
